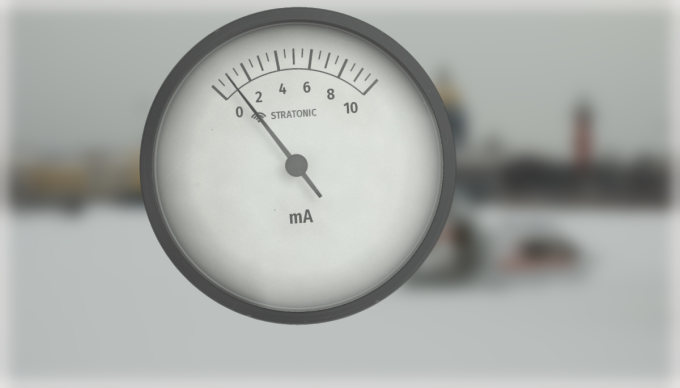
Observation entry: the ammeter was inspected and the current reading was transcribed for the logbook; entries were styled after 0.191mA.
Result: 1mA
